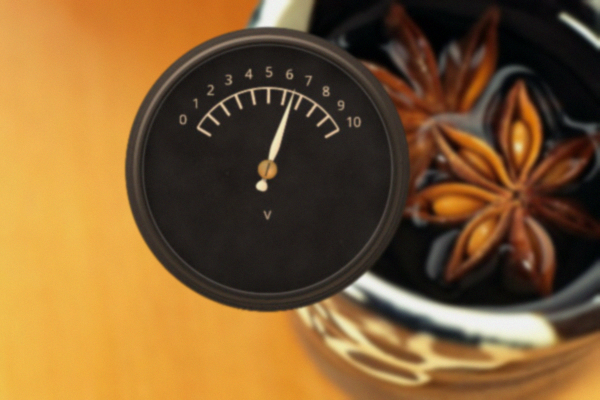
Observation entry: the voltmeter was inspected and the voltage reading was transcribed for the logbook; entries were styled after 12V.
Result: 6.5V
